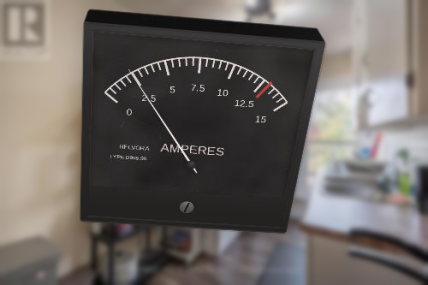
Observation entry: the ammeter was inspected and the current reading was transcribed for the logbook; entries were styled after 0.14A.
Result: 2.5A
